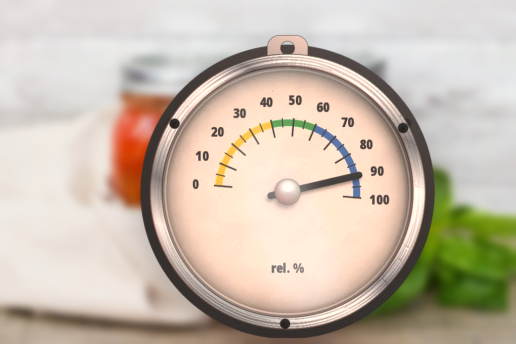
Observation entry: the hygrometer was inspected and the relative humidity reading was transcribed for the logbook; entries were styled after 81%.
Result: 90%
